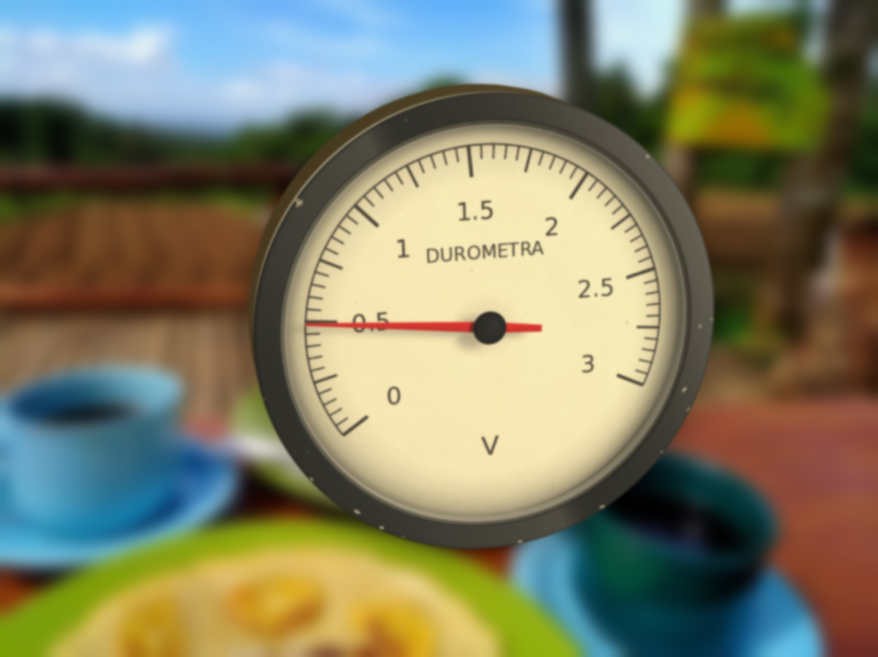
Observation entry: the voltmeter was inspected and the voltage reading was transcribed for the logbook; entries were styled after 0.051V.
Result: 0.5V
